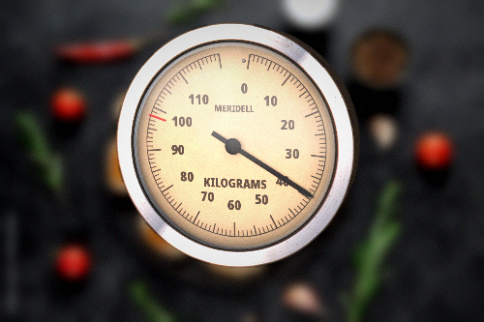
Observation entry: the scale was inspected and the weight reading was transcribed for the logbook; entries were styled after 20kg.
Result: 39kg
